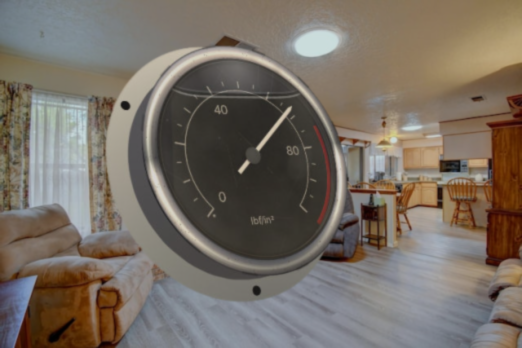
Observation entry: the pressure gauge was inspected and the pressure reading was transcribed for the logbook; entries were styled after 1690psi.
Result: 67.5psi
